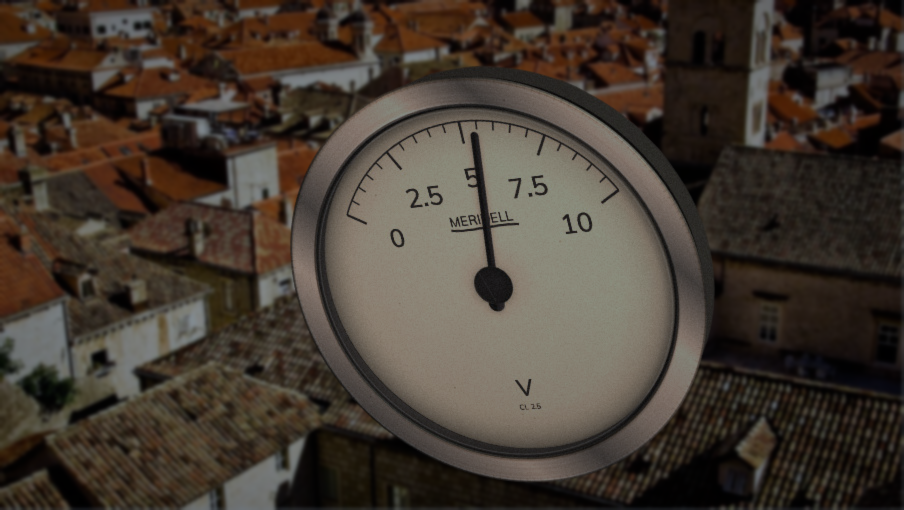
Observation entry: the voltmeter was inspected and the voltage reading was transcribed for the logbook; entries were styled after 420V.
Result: 5.5V
